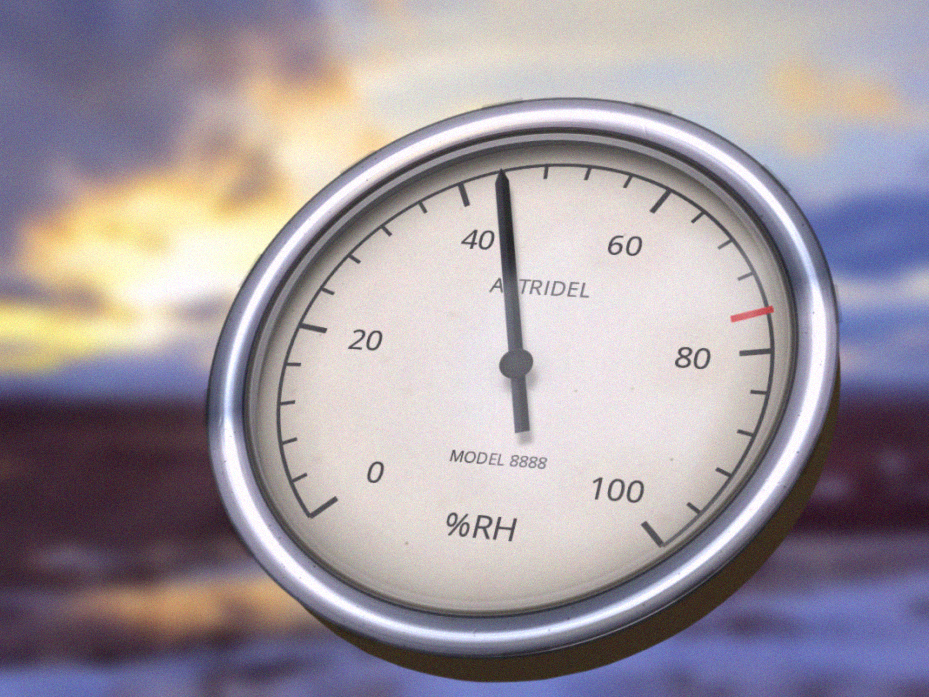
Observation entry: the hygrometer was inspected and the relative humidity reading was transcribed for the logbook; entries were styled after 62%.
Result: 44%
